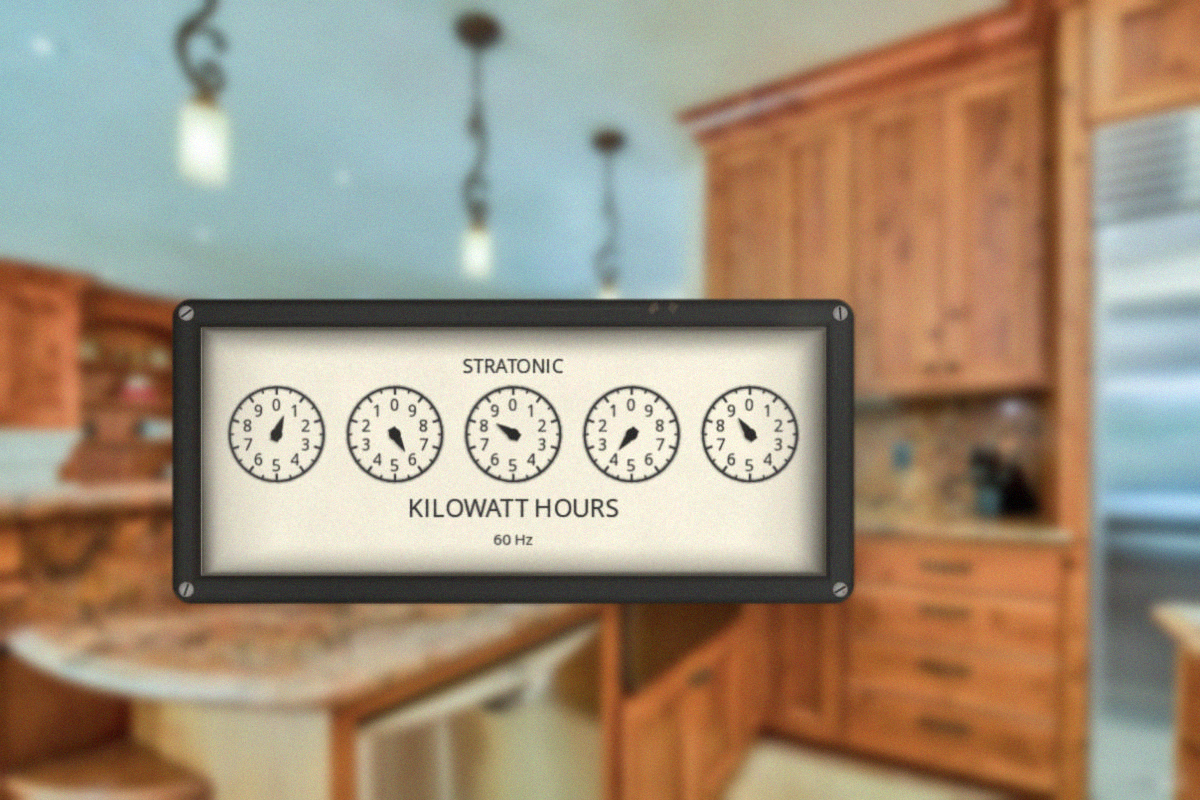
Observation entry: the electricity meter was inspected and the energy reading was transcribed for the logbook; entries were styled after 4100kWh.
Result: 5839kWh
